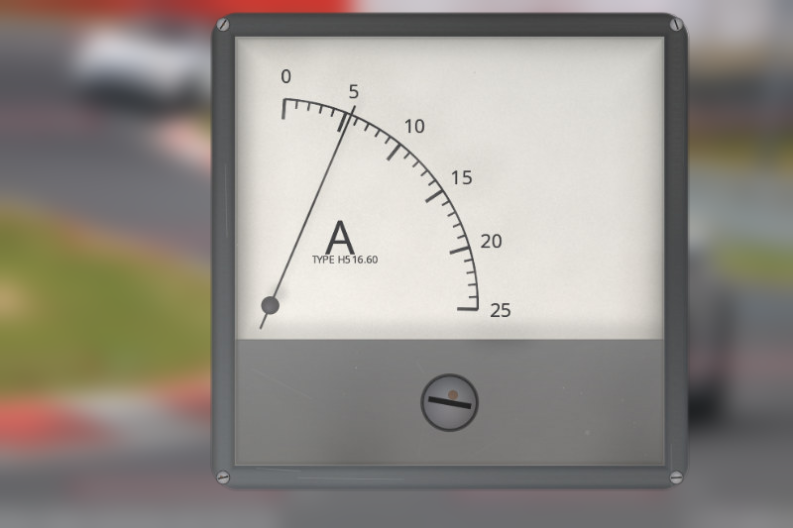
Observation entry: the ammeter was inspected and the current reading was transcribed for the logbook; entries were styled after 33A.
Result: 5.5A
